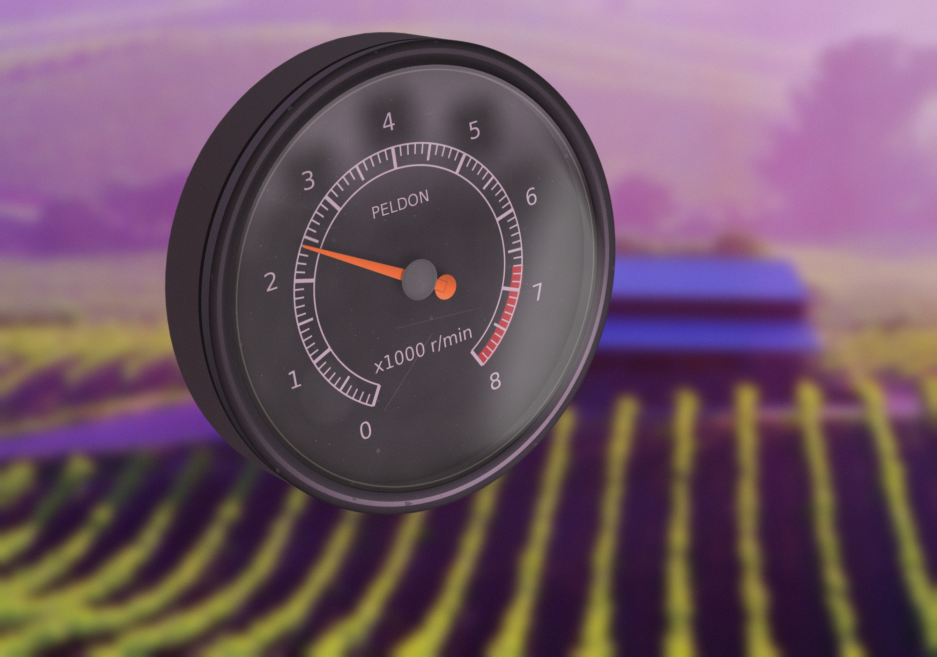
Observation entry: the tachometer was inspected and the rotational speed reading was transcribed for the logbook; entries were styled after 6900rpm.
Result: 2400rpm
